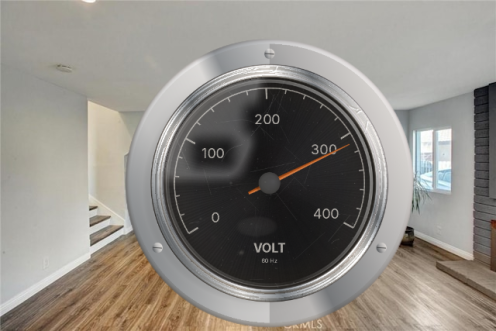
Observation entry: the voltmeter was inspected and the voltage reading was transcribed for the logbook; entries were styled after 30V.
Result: 310V
